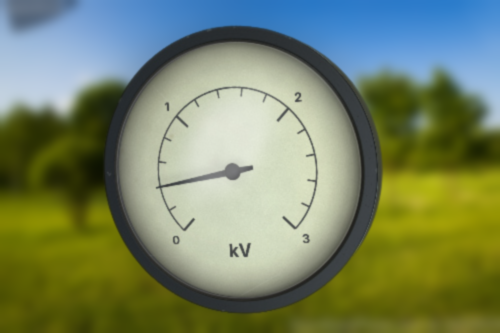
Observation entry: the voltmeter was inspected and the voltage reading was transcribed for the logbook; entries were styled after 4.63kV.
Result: 0.4kV
